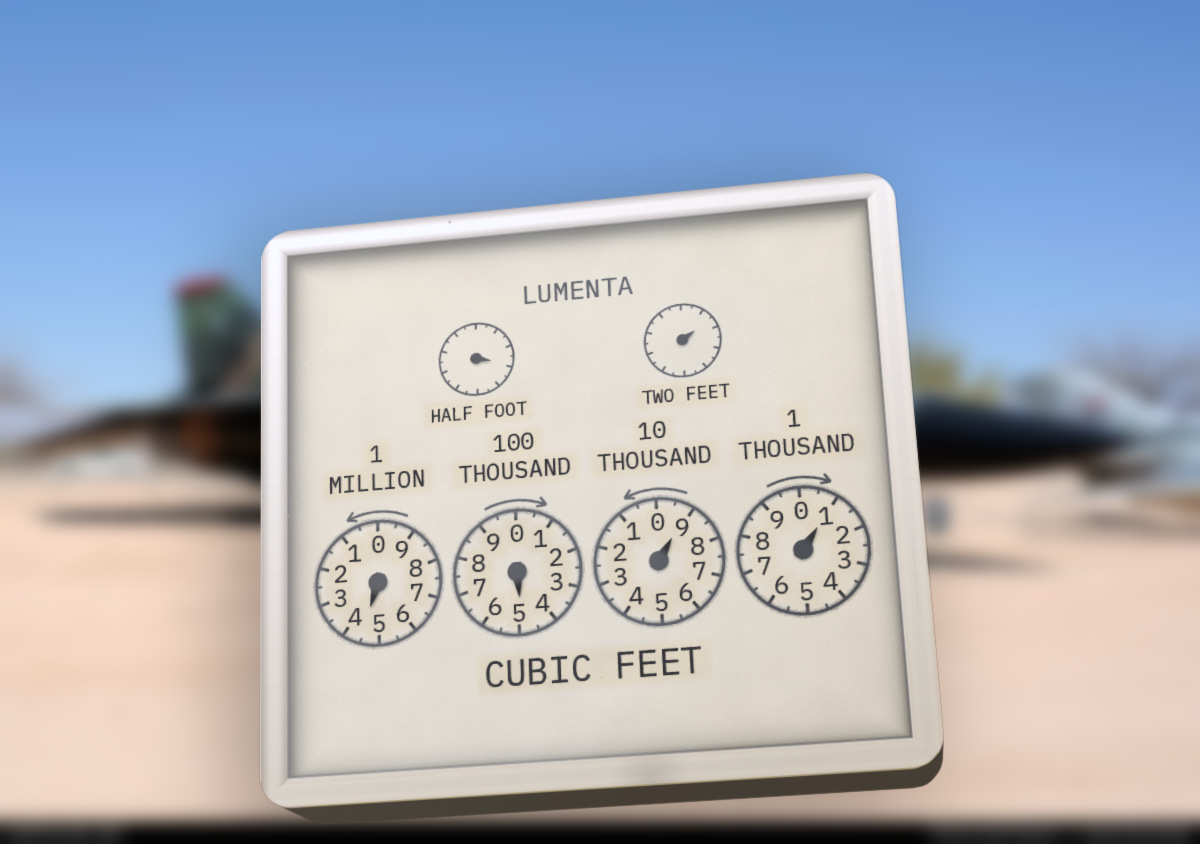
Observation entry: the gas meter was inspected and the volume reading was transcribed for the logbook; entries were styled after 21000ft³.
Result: 449100ft³
